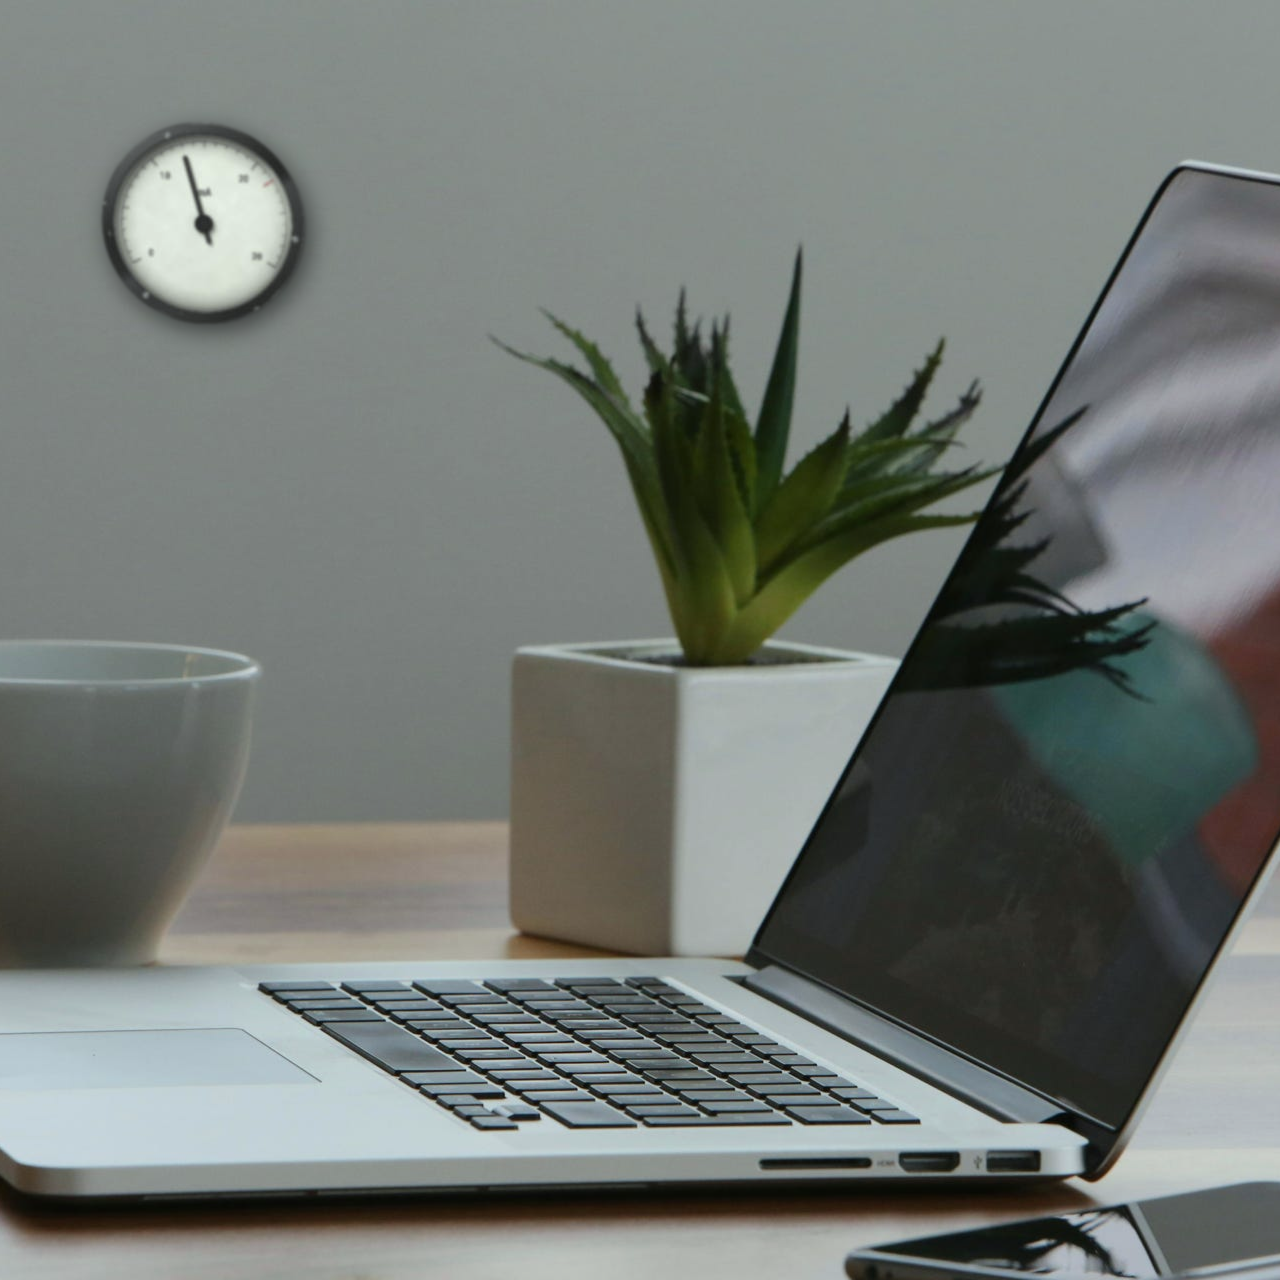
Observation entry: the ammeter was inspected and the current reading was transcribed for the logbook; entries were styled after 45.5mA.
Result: 13mA
